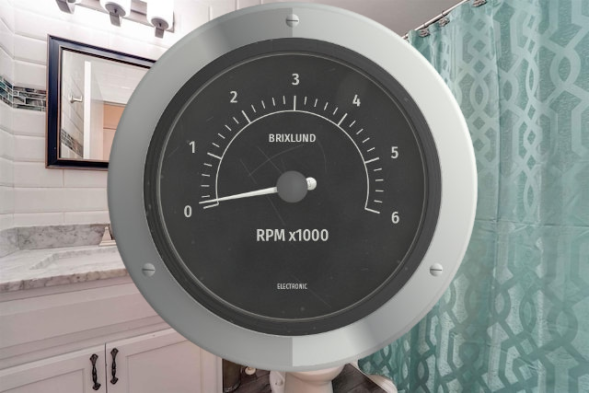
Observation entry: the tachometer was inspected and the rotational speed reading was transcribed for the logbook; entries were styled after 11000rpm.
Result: 100rpm
